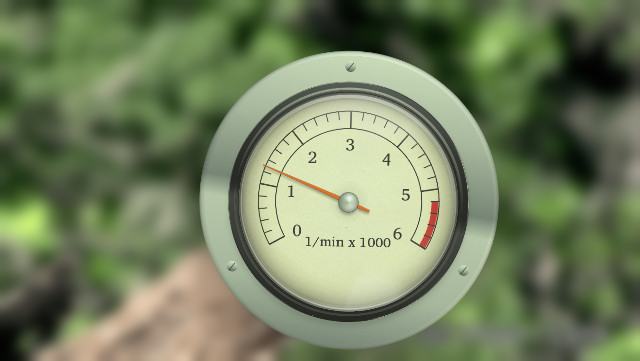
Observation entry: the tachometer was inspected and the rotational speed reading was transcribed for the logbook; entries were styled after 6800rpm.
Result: 1300rpm
